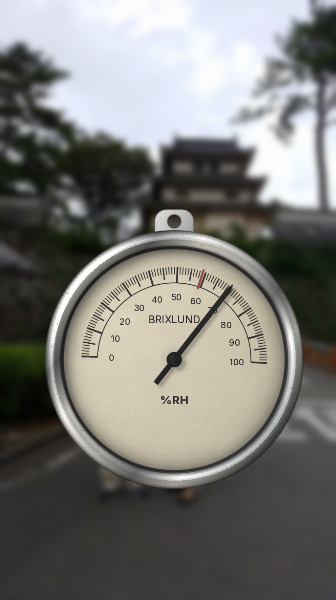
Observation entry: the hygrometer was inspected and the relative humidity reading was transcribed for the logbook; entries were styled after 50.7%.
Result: 70%
